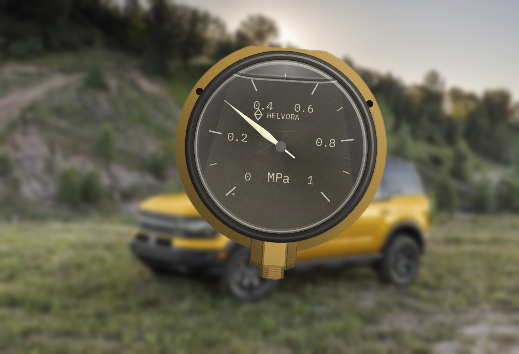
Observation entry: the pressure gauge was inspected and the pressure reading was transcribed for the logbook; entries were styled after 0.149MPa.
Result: 0.3MPa
